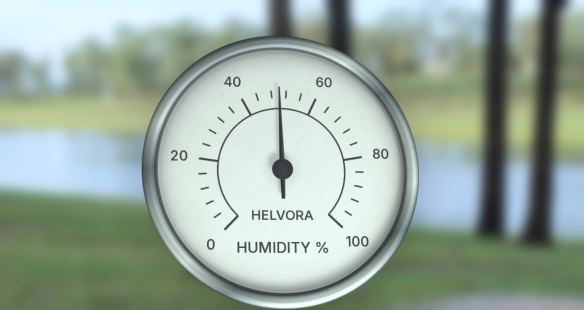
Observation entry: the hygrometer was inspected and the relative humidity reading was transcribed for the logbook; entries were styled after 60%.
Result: 50%
